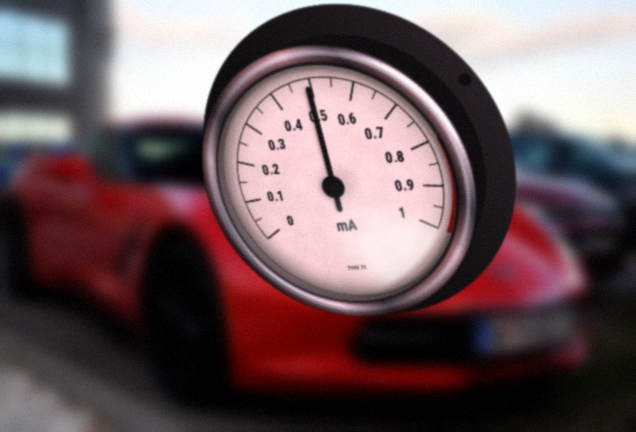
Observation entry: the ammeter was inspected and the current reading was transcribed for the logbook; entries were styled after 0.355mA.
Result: 0.5mA
